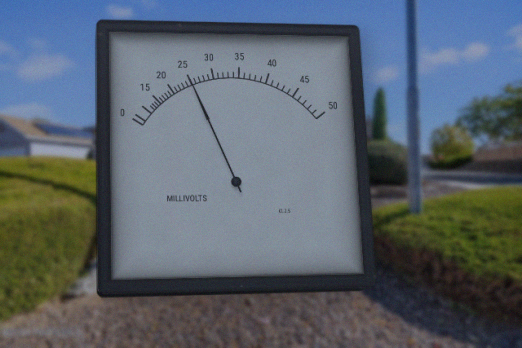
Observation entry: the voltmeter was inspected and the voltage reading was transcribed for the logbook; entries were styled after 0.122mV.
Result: 25mV
